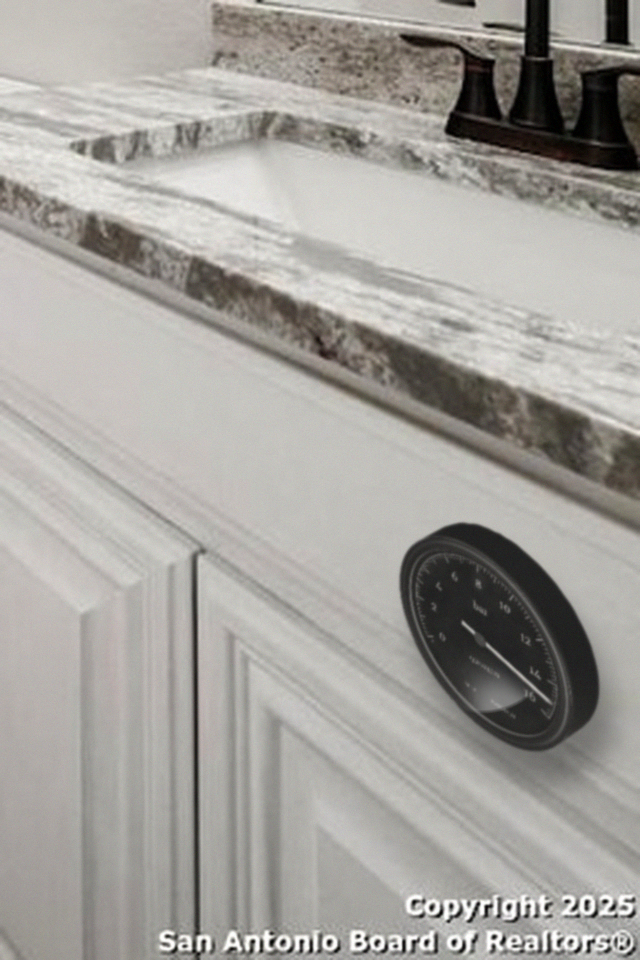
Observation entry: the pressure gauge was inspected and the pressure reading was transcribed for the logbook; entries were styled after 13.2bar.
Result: 15bar
